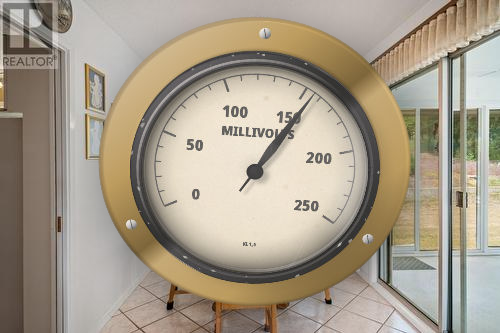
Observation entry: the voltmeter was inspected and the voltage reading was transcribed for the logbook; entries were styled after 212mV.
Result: 155mV
